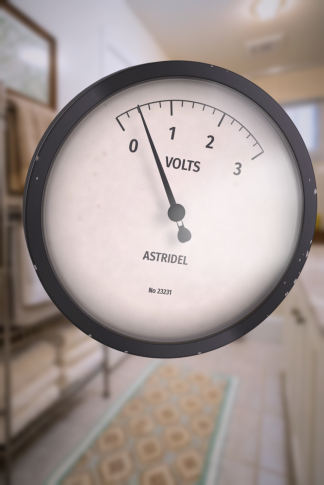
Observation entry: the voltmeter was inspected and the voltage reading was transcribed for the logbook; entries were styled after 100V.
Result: 0.4V
